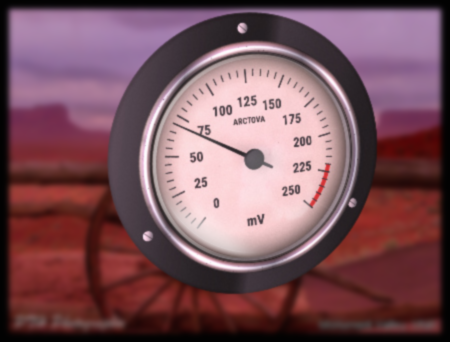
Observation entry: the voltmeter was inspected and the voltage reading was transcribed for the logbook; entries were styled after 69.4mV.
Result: 70mV
